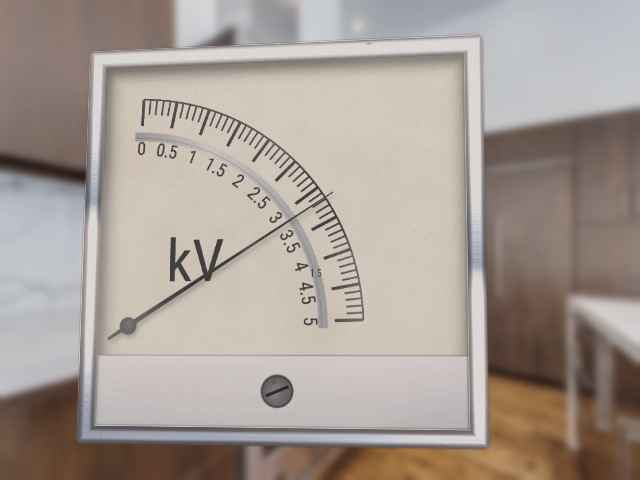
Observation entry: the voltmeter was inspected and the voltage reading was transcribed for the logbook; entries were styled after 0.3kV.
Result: 3.2kV
